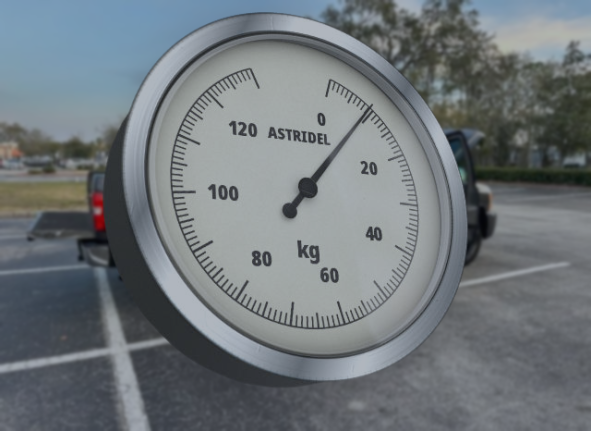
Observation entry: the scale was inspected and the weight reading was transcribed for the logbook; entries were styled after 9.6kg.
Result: 9kg
